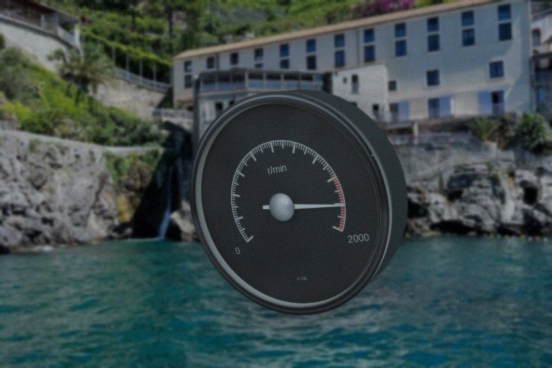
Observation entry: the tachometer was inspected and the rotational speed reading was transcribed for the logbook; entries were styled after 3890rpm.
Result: 1800rpm
